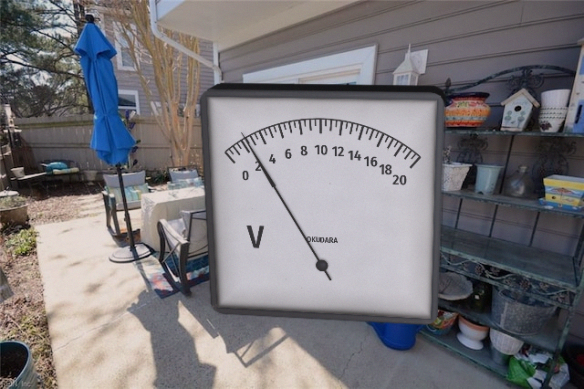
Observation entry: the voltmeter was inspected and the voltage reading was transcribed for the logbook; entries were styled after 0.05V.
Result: 2.5V
